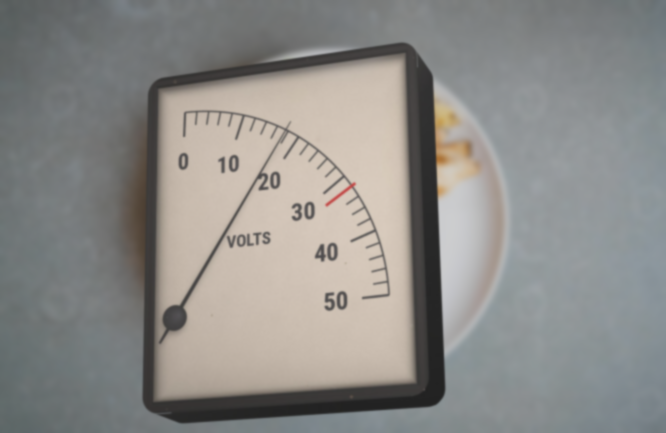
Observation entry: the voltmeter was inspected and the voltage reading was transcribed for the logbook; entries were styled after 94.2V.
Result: 18V
